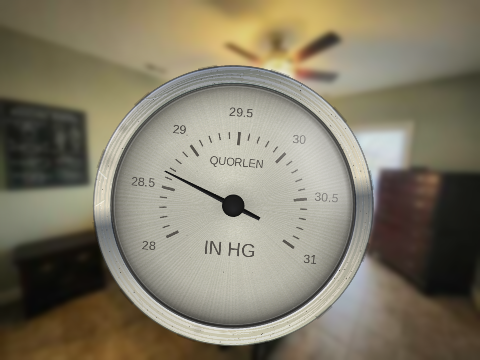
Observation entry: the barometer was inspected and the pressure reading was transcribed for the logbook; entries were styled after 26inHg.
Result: 28.65inHg
